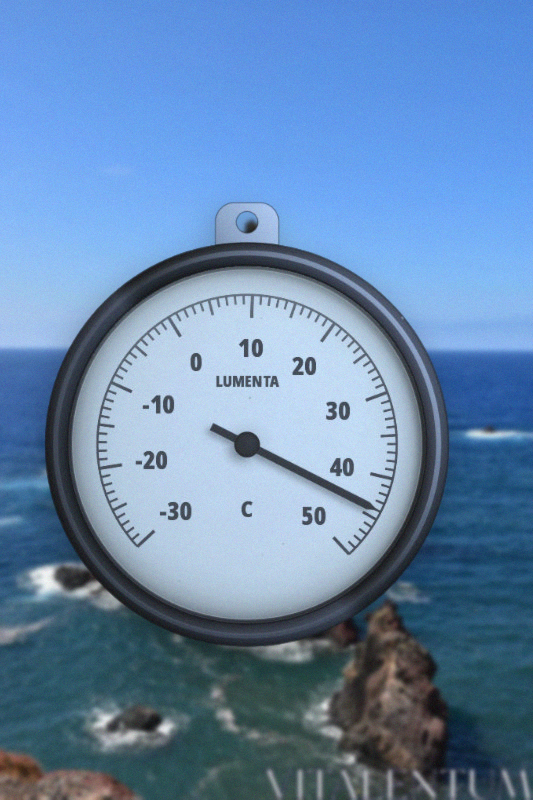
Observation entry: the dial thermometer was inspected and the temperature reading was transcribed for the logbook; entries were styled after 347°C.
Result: 44°C
